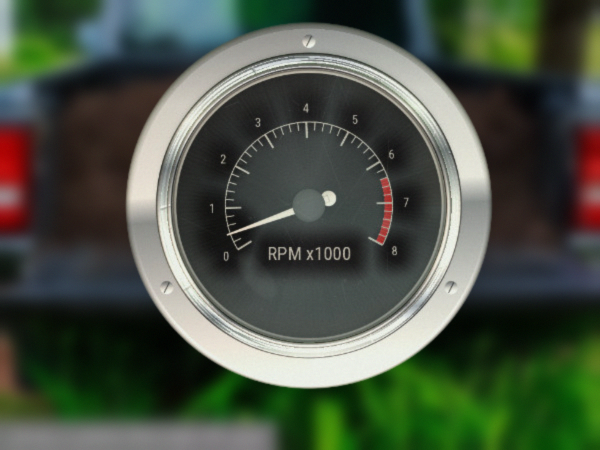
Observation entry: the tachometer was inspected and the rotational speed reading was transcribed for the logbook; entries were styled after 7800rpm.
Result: 400rpm
